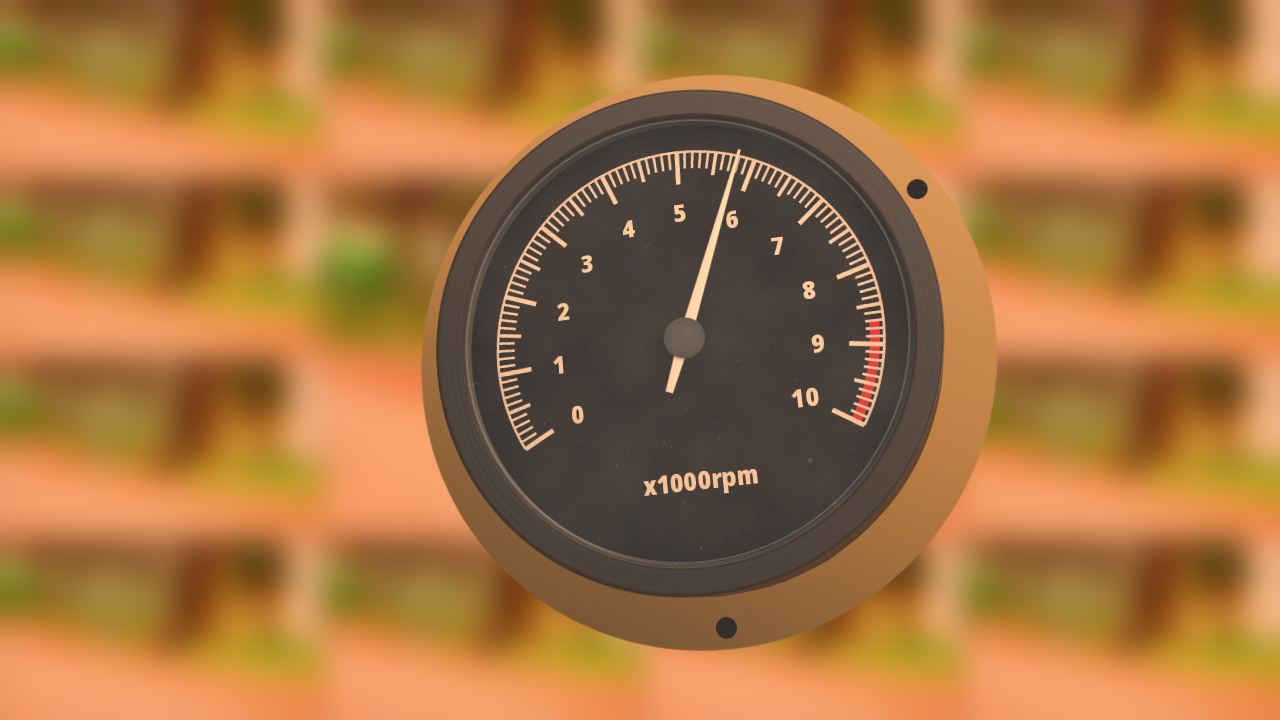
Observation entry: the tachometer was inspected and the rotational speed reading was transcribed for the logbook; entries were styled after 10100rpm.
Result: 5800rpm
